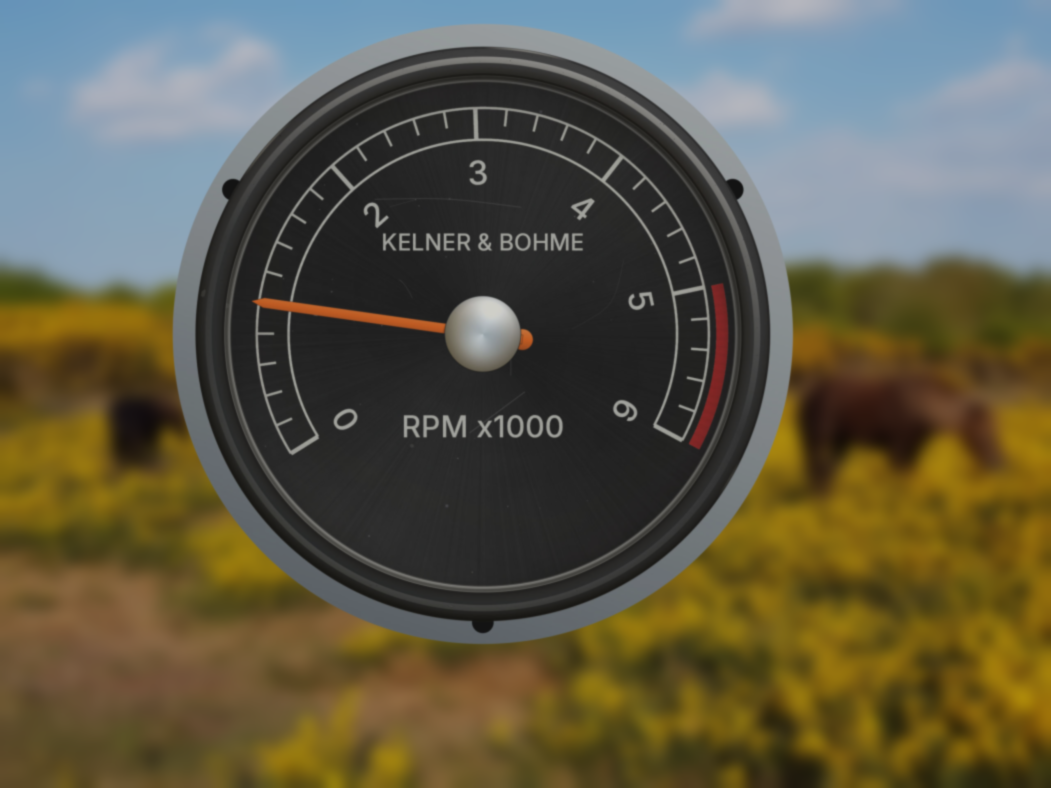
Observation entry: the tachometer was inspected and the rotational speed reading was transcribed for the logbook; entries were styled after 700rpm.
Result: 1000rpm
